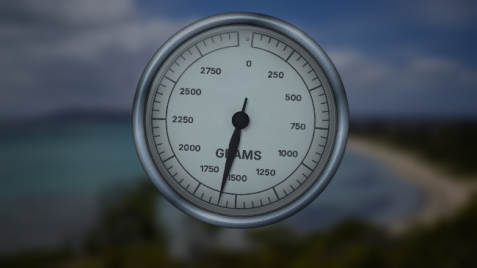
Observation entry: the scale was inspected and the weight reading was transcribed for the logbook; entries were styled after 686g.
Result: 1600g
